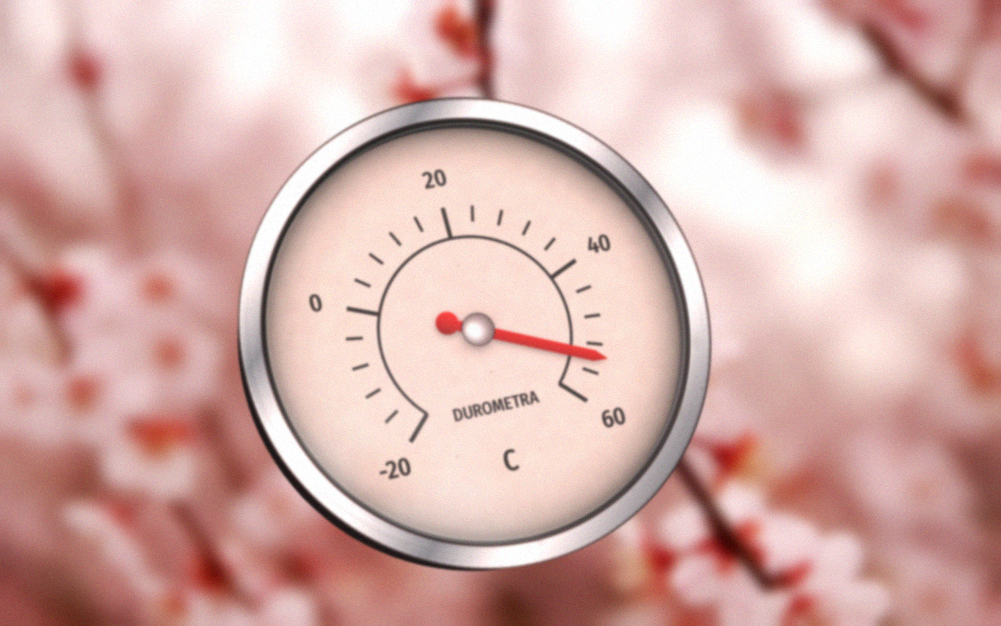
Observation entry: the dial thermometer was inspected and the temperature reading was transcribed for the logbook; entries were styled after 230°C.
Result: 54°C
